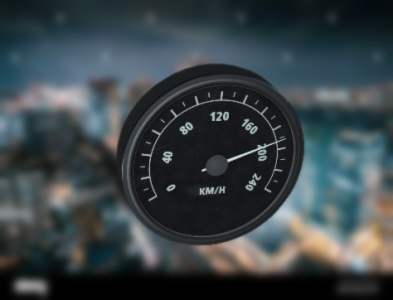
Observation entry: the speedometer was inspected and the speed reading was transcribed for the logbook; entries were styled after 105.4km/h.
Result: 190km/h
